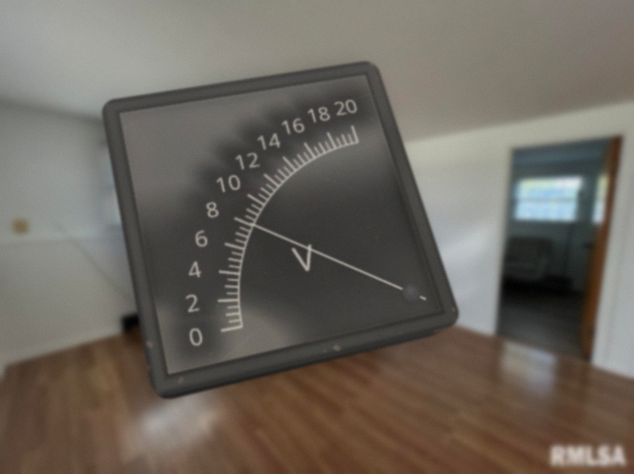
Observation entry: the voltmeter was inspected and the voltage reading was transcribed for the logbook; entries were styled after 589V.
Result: 8V
